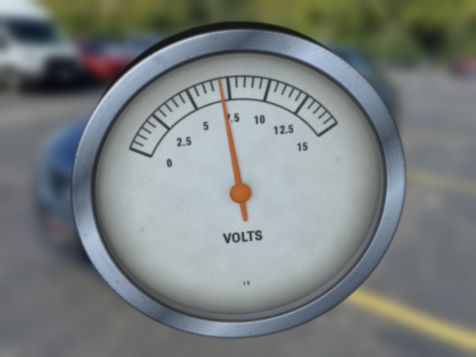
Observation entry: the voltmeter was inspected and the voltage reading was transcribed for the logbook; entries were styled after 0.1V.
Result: 7V
